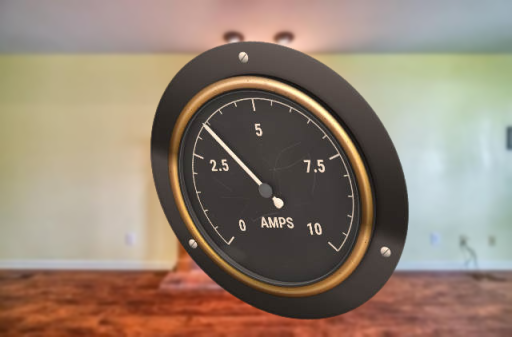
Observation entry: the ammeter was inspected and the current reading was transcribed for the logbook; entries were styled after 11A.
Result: 3.5A
